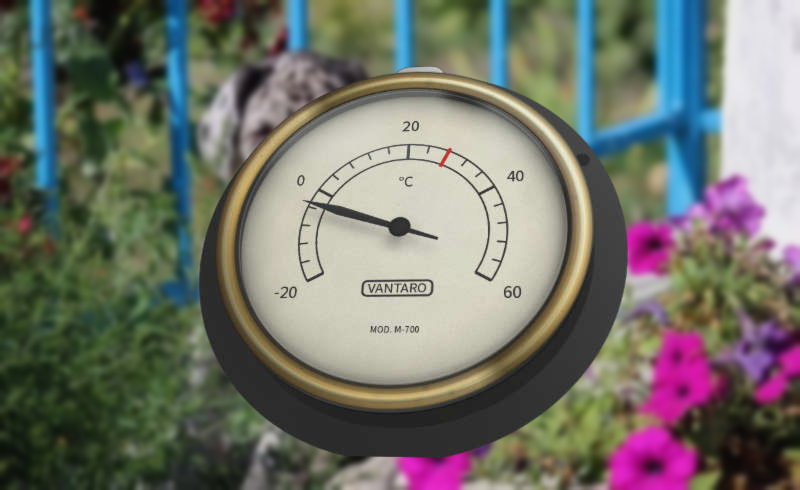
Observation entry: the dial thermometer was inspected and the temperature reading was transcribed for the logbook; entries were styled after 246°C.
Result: -4°C
